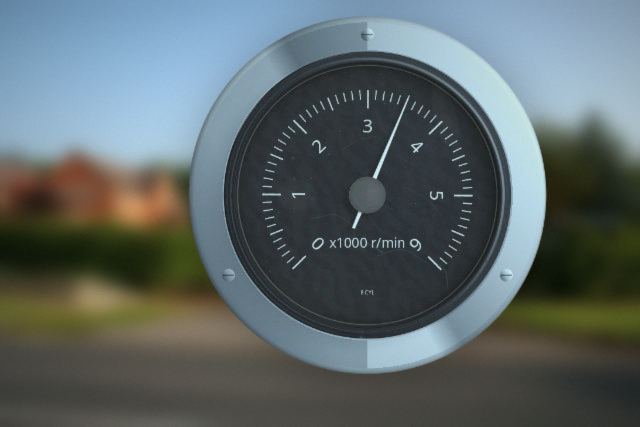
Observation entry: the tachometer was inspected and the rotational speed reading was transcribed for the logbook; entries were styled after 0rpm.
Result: 3500rpm
